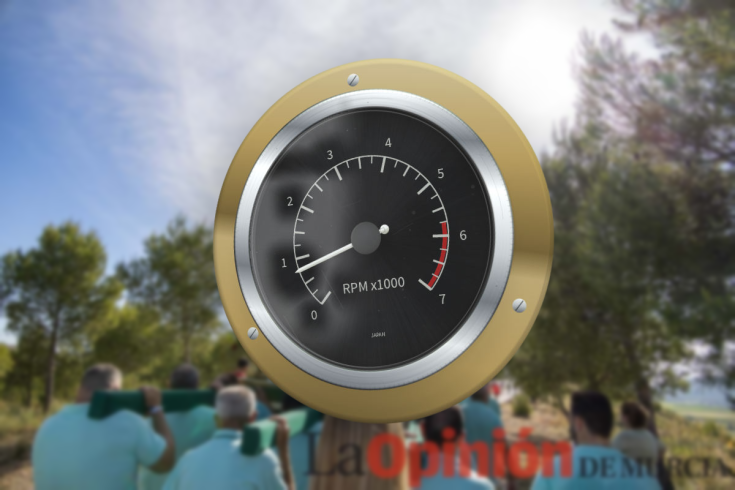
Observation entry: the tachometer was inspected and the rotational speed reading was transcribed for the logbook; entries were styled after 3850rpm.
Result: 750rpm
